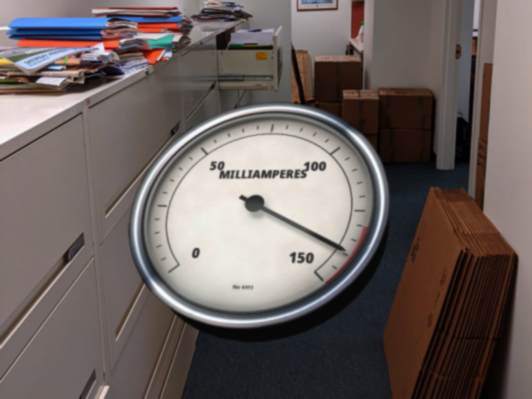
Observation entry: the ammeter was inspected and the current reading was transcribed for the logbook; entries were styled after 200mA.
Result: 140mA
